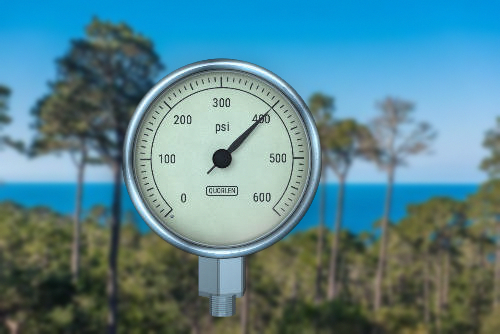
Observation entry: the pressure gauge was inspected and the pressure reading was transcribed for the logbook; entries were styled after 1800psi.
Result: 400psi
